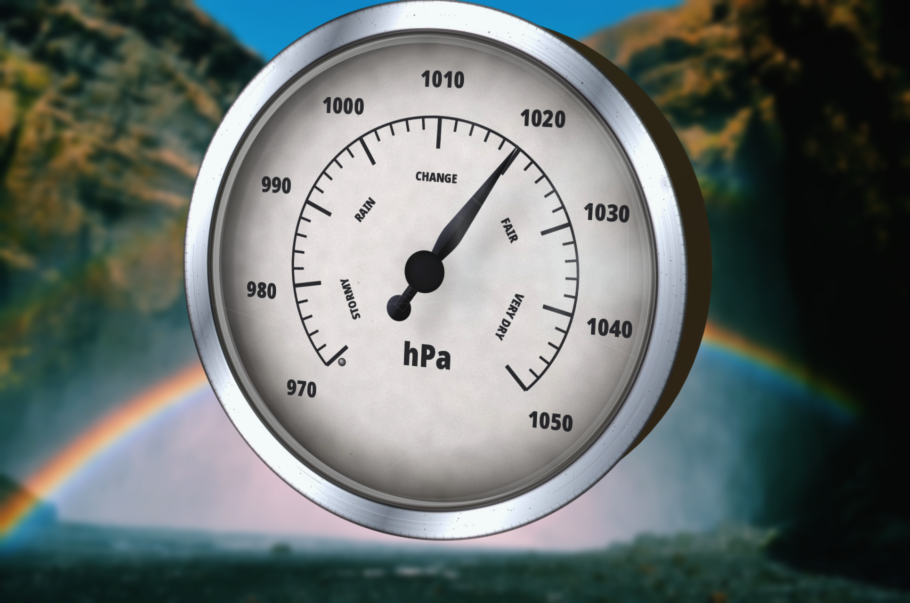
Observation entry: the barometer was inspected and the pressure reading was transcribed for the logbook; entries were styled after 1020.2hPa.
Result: 1020hPa
